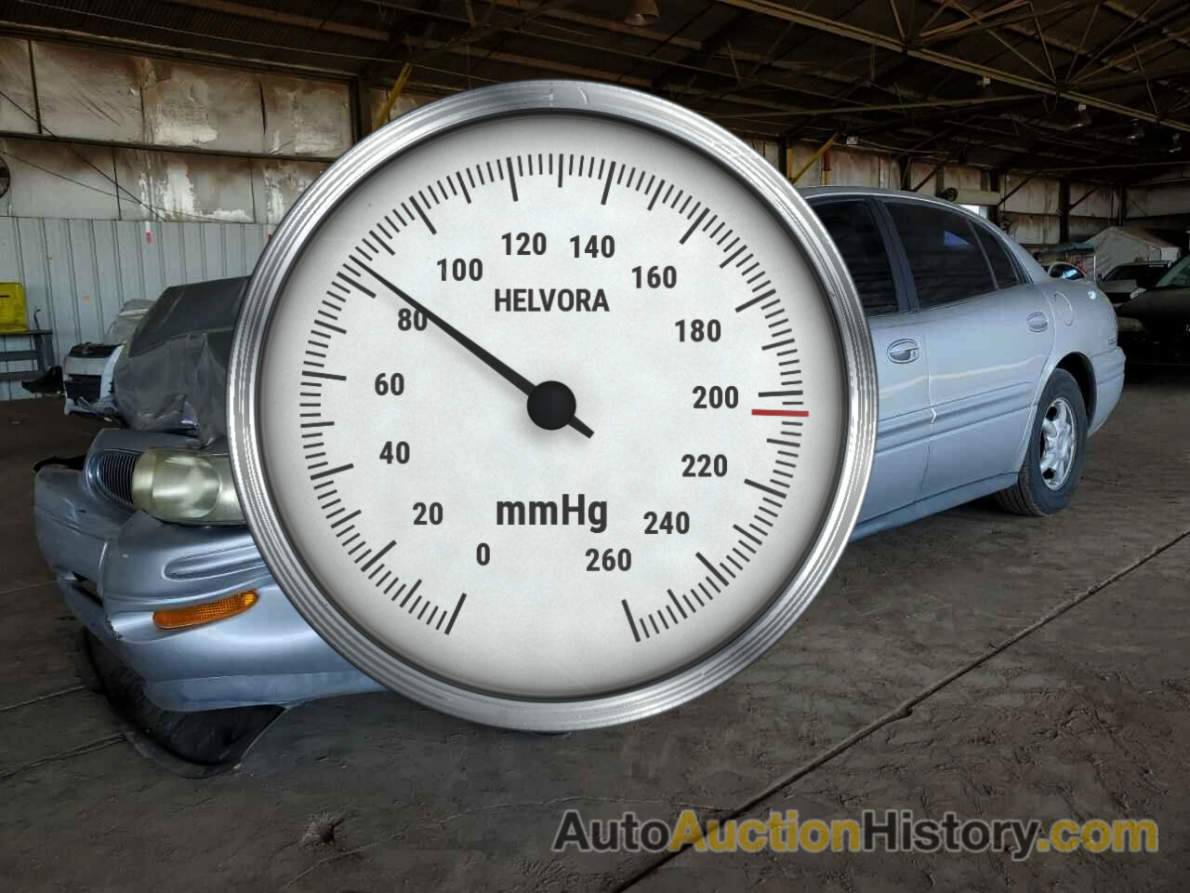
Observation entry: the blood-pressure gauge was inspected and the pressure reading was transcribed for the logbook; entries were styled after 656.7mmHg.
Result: 84mmHg
